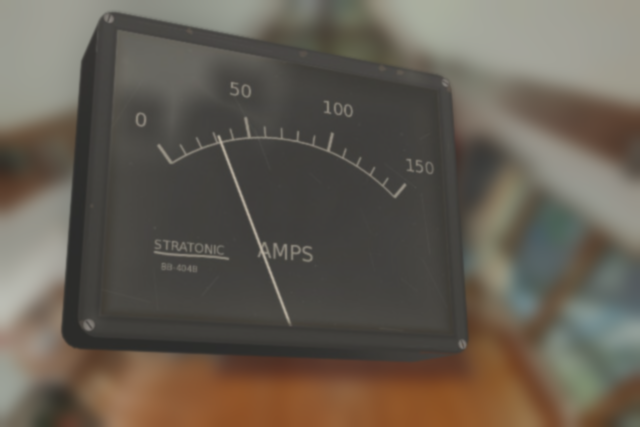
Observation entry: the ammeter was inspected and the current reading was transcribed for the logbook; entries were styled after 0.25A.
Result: 30A
